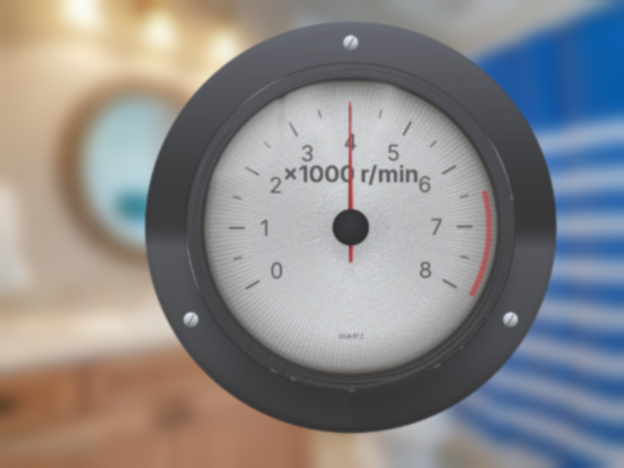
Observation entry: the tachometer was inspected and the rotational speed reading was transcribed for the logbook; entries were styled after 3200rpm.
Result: 4000rpm
